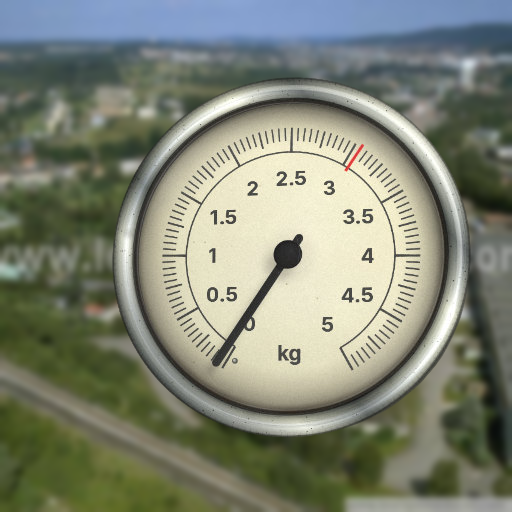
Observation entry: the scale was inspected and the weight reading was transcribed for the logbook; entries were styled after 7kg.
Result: 0.05kg
